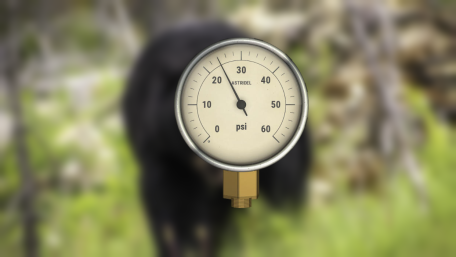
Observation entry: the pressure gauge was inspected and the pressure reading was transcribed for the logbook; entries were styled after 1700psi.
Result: 24psi
